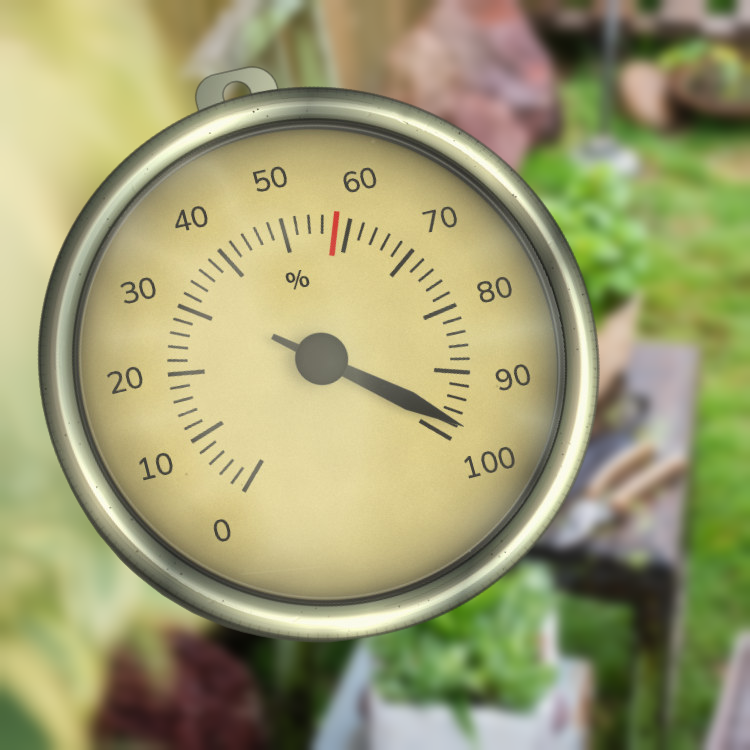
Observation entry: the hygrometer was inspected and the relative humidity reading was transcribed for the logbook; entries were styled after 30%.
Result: 98%
